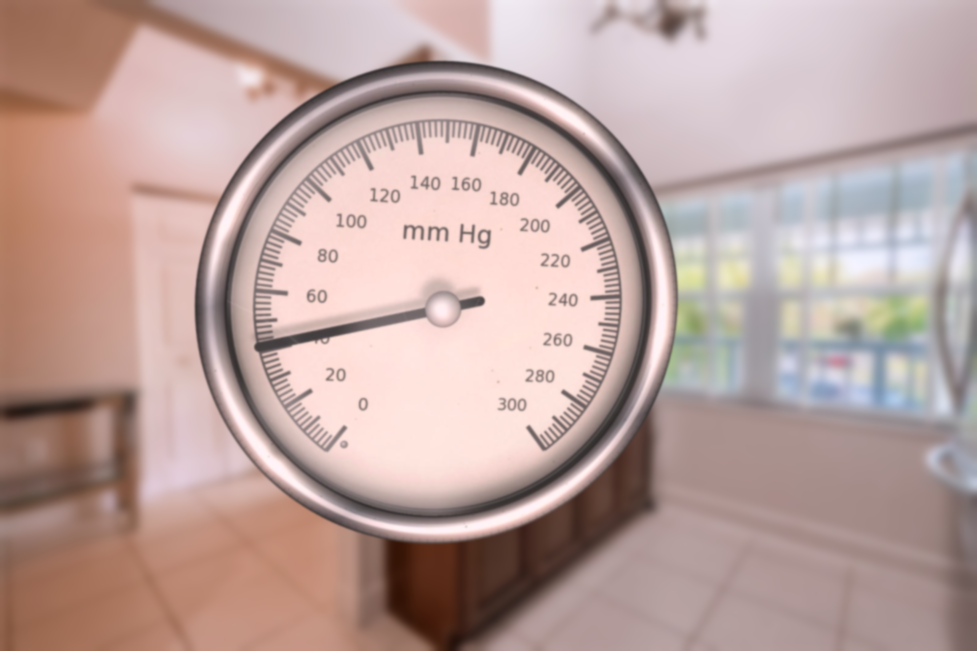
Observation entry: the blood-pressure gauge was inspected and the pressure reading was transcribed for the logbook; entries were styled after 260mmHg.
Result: 42mmHg
